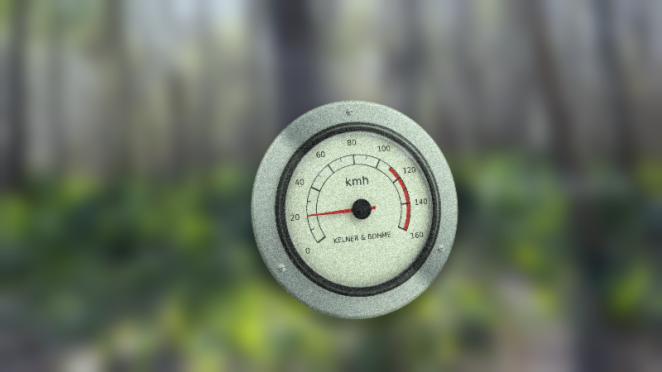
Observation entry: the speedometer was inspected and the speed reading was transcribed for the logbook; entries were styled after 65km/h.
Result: 20km/h
